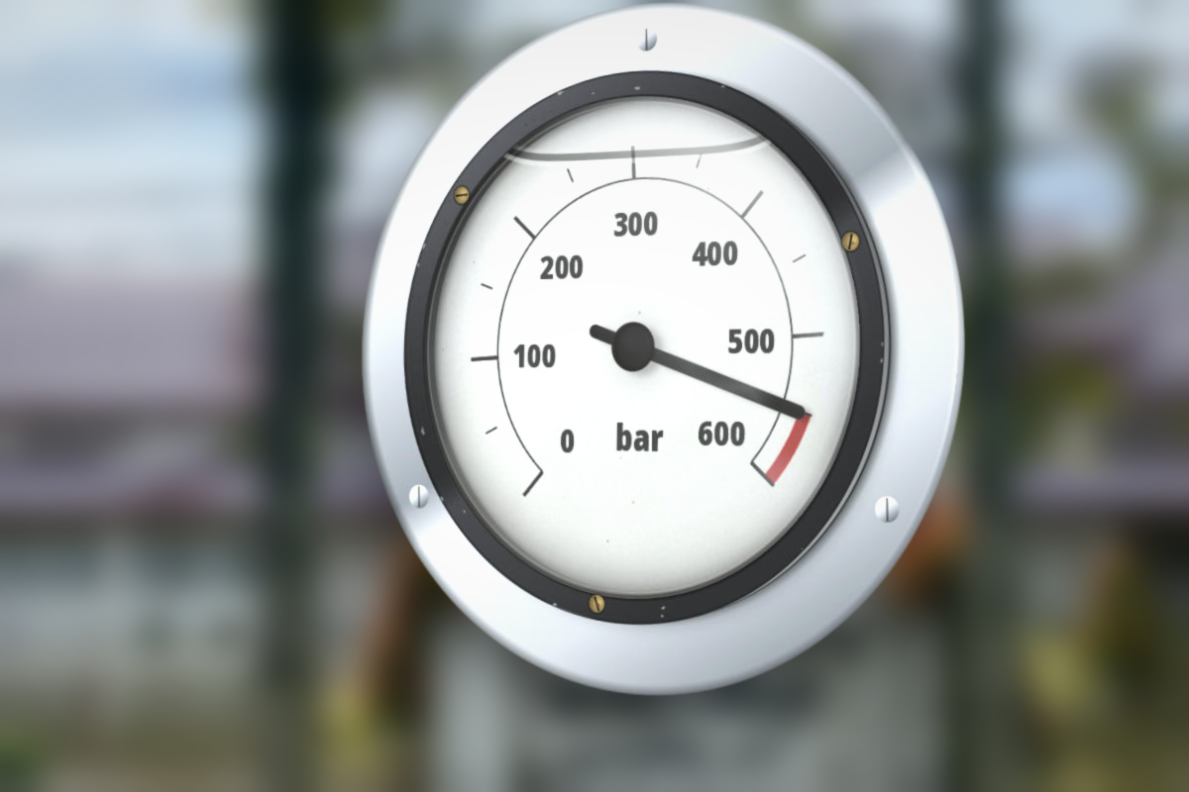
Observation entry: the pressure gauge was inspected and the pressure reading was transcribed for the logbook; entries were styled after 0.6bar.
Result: 550bar
